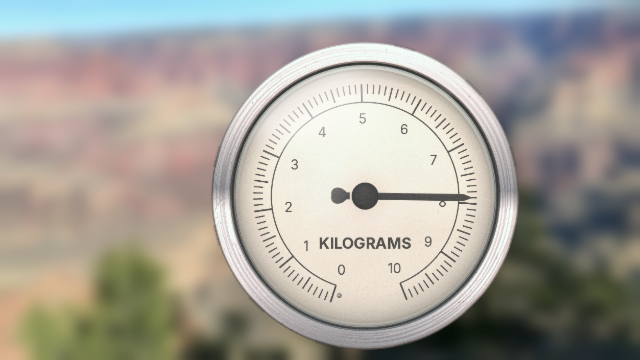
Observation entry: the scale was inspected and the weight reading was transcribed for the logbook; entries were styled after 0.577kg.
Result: 7.9kg
